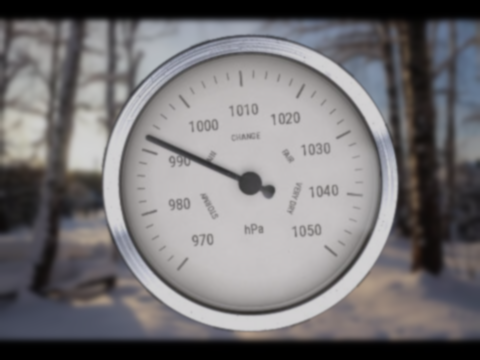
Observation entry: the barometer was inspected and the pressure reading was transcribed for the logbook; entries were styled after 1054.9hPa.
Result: 992hPa
